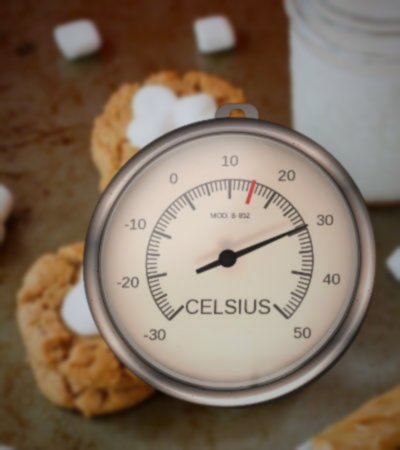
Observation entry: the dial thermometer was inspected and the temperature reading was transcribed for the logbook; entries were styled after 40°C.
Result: 30°C
